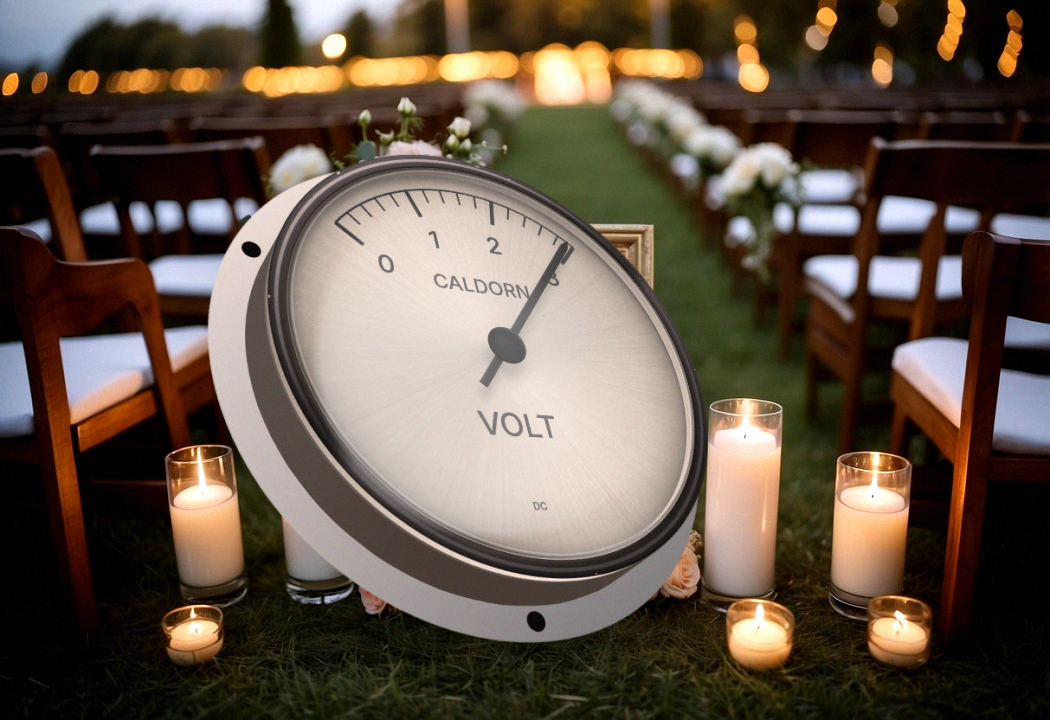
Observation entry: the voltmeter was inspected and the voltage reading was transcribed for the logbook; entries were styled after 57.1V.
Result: 2.9V
